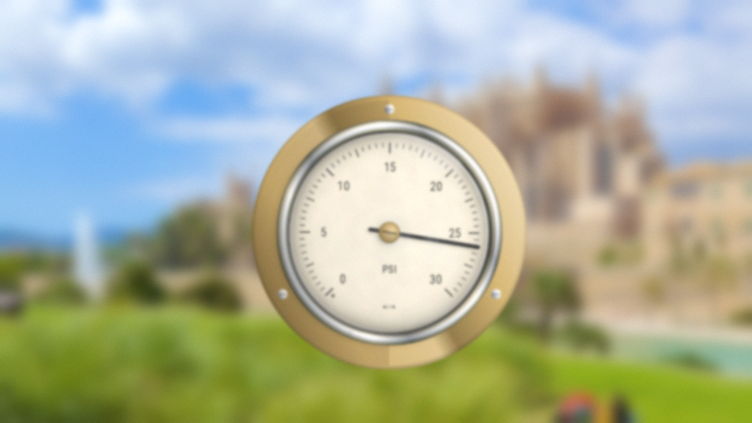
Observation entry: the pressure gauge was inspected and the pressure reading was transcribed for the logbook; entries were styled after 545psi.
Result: 26psi
